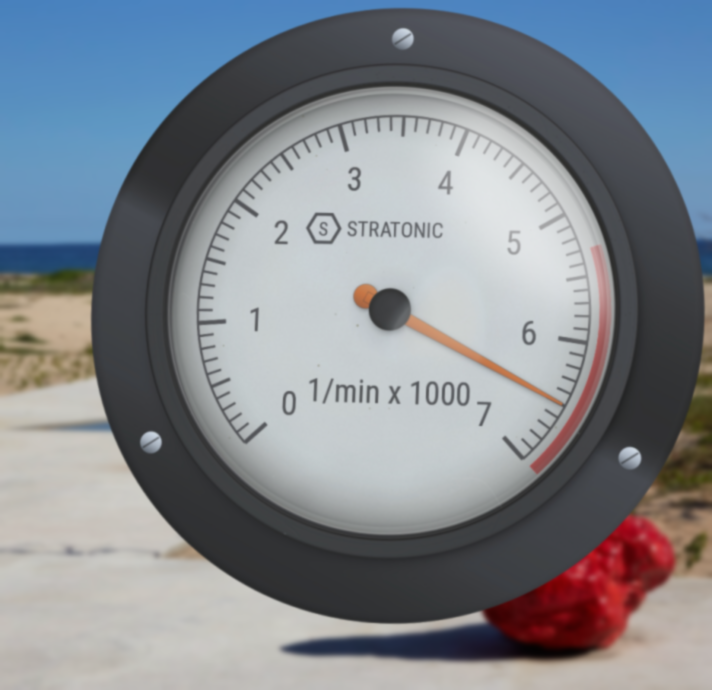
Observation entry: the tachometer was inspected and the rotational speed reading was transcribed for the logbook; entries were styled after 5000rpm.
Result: 6500rpm
